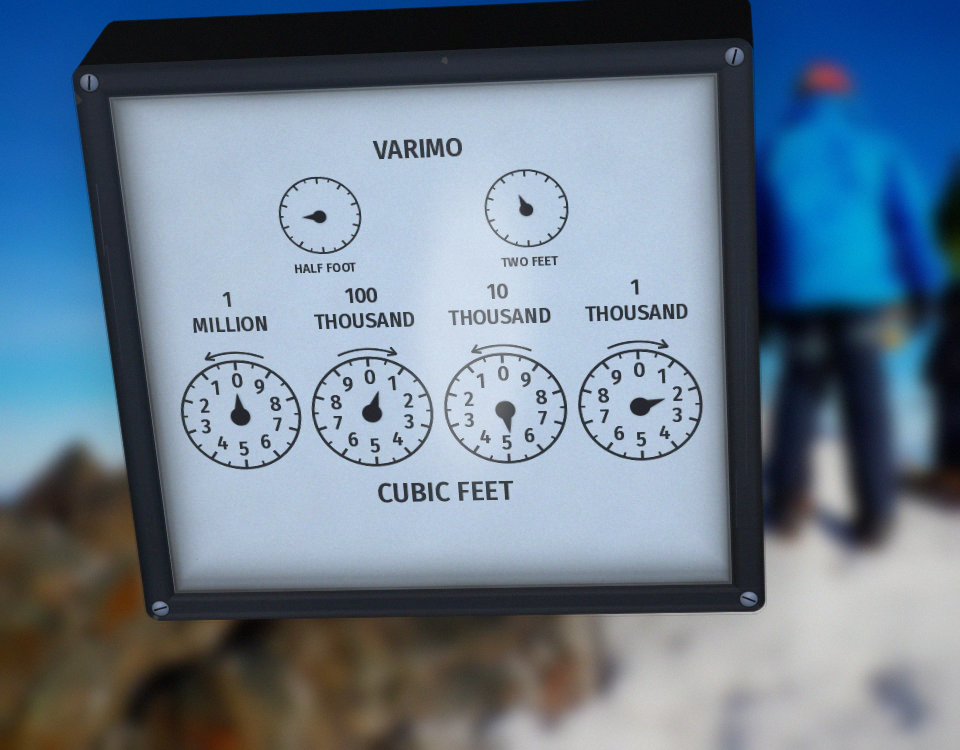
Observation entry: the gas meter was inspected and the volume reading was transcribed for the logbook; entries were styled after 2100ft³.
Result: 5200ft³
